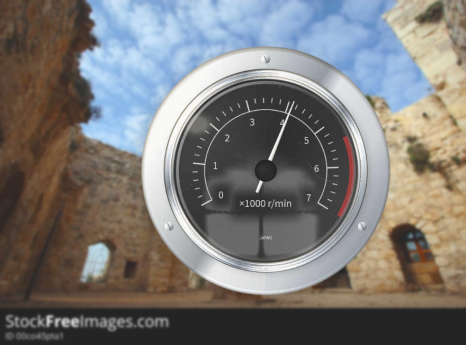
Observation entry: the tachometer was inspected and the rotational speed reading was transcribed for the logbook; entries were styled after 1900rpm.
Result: 4100rpm
